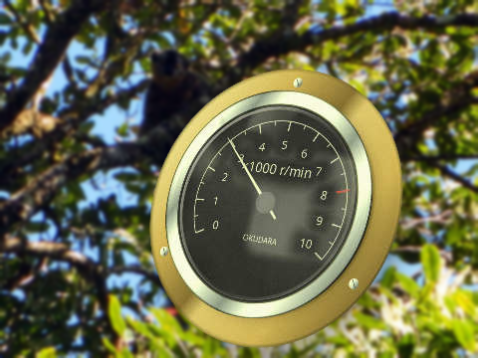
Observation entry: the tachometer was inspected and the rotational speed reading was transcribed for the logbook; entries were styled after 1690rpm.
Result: 3000rpm
